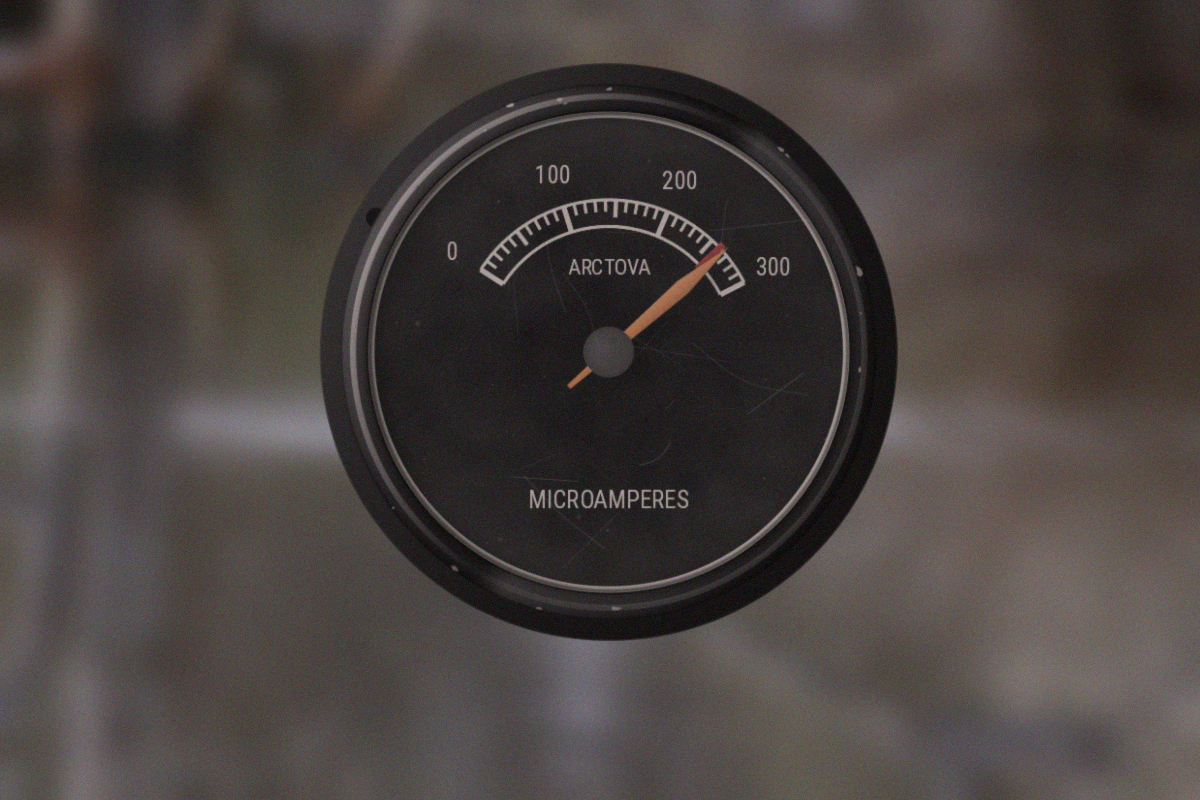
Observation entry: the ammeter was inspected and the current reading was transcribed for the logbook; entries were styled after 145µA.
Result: 265µA
